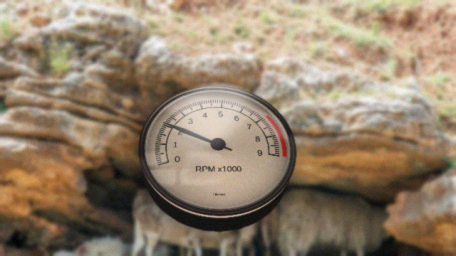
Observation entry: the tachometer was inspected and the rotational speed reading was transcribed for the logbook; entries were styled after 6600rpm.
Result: 2000rpm
